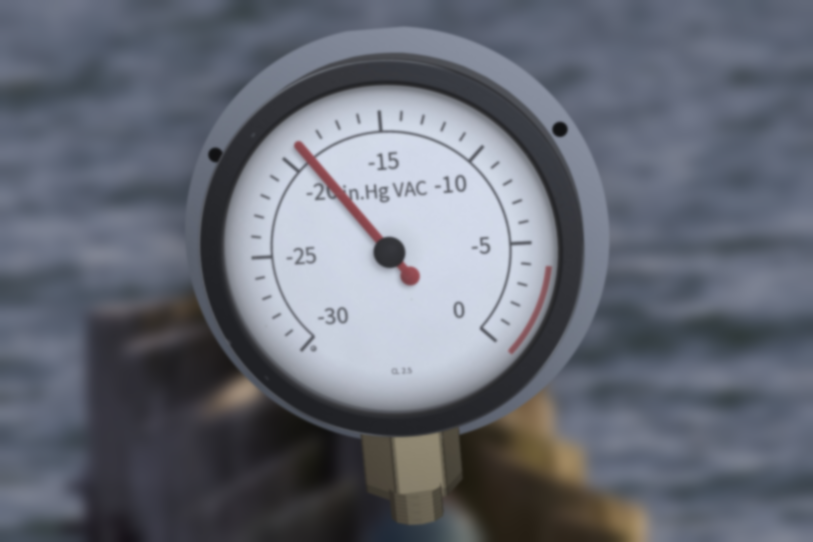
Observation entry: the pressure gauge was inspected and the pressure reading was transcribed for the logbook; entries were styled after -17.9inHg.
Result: -19inHg
